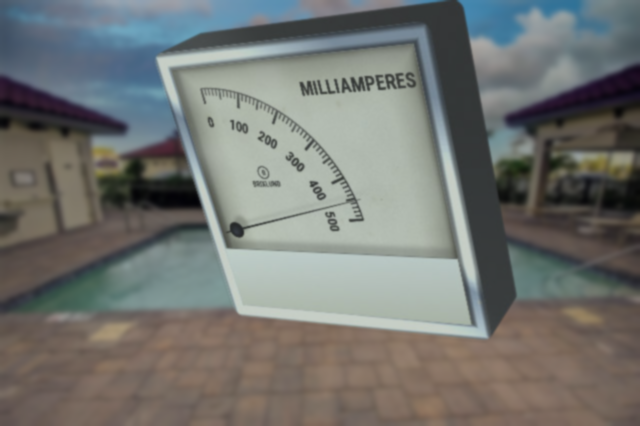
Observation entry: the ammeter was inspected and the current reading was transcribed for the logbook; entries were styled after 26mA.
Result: 450mA
